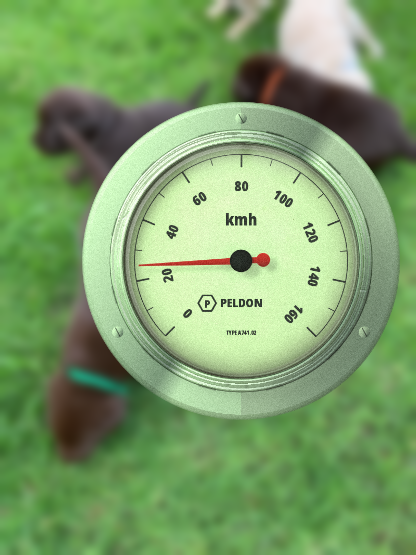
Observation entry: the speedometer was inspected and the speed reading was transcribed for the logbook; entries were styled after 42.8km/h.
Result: 25km/h
